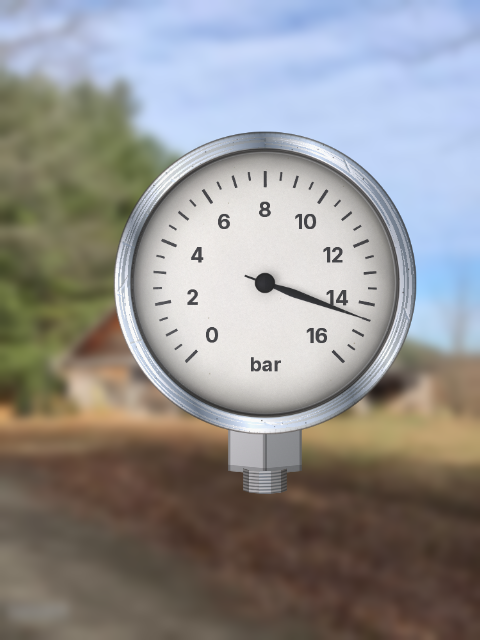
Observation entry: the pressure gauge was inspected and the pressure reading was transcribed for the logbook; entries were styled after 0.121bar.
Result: 14.5bar
